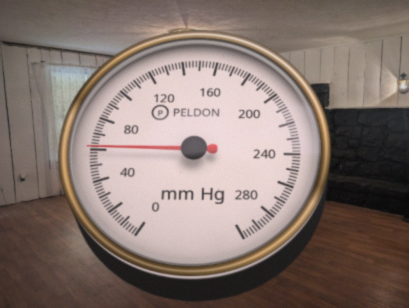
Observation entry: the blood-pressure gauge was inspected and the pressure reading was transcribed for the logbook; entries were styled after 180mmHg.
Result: 60mmHg
